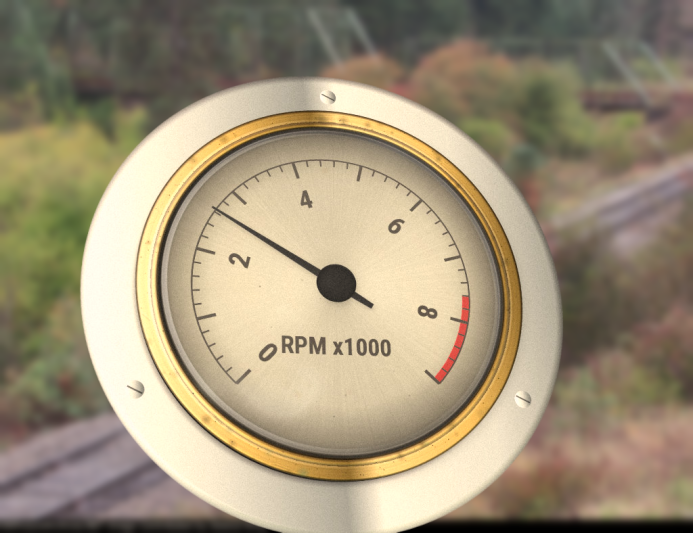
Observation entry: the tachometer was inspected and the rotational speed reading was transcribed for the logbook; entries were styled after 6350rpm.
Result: 2600rpm
